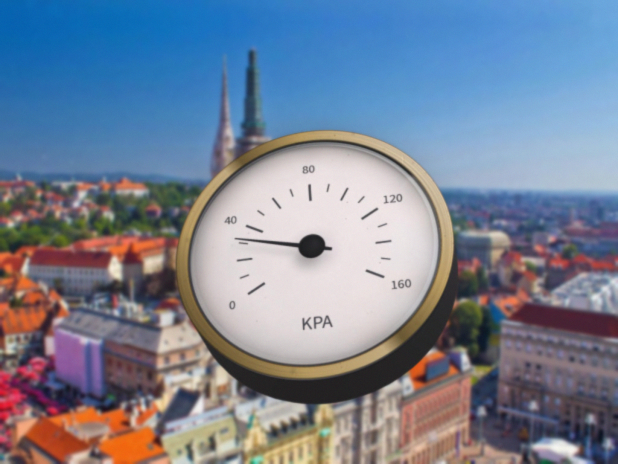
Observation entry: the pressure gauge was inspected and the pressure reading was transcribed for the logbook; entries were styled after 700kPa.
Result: 30kPa
